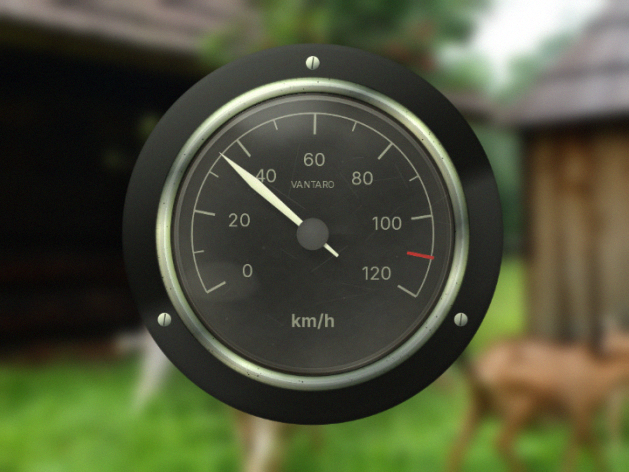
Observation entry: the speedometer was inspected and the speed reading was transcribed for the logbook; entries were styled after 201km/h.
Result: 35km/h
